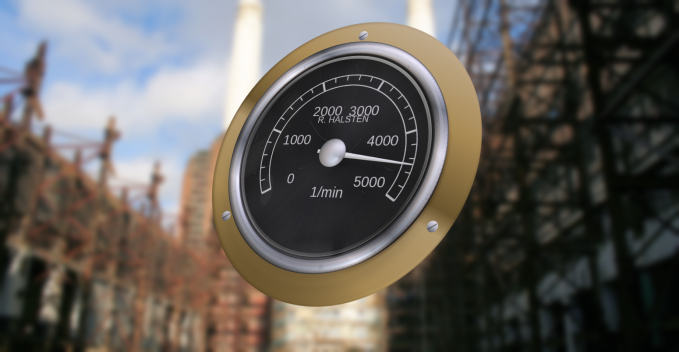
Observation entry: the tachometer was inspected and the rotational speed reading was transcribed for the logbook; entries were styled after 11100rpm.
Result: 4500rpm
